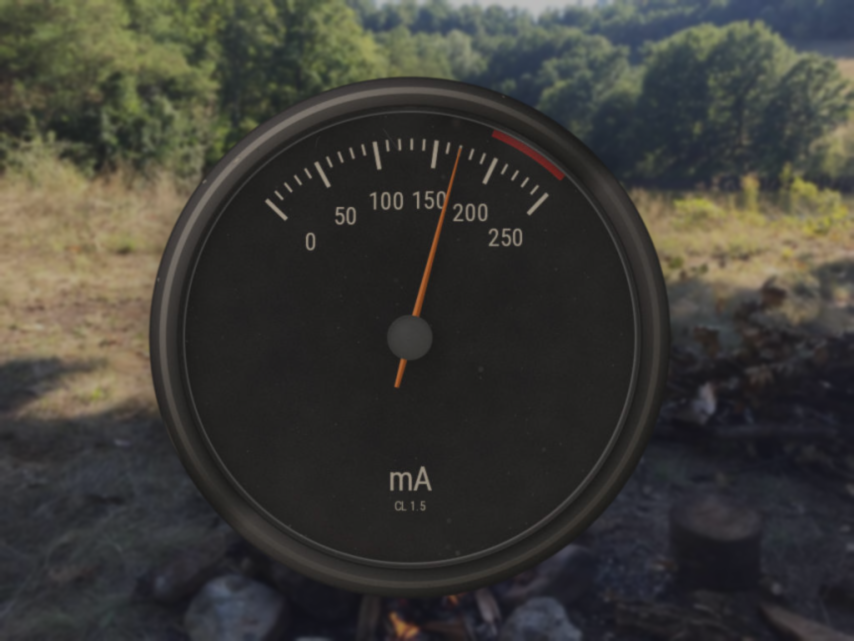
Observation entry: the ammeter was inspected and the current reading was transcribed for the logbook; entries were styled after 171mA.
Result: 170mA
